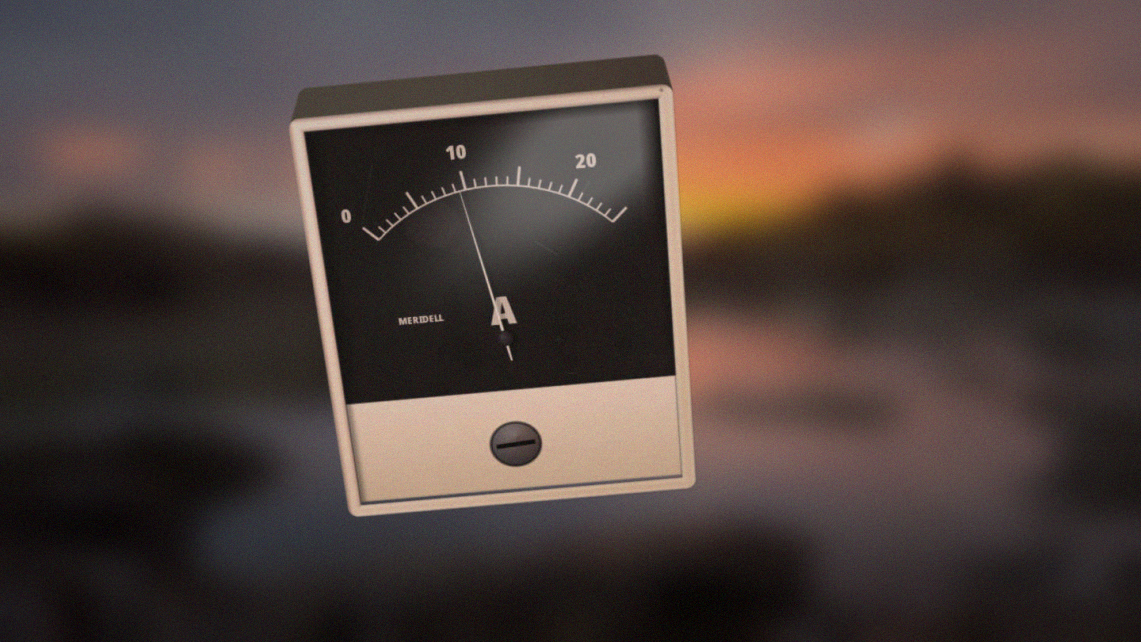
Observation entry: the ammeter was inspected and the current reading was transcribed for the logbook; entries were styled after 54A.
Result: 9.5A
